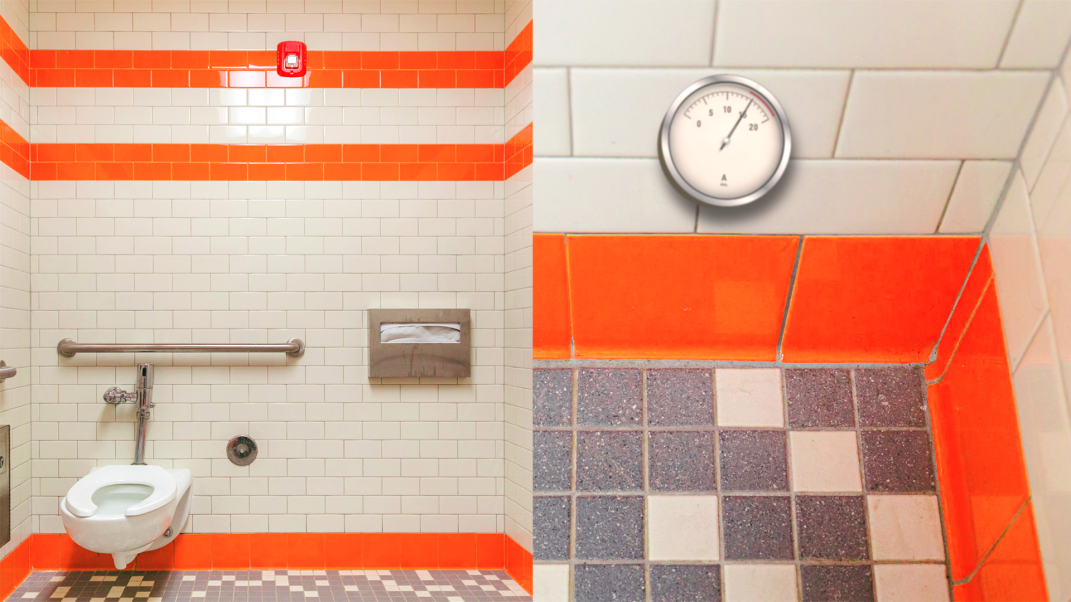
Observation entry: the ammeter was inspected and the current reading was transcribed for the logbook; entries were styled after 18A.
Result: 15A
